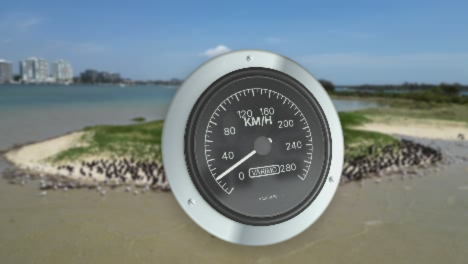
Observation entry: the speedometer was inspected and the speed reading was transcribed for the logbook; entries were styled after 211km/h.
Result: 20km/h
